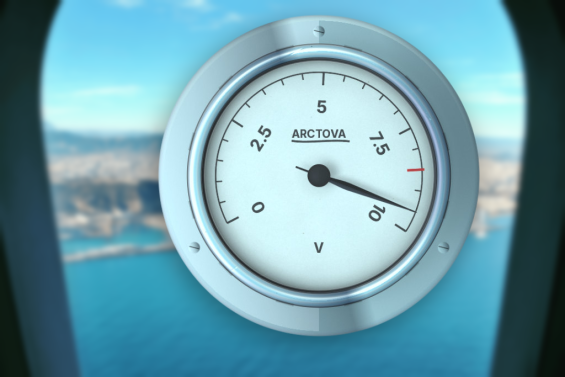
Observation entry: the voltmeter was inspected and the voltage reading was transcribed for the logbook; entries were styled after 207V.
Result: 9.5V
